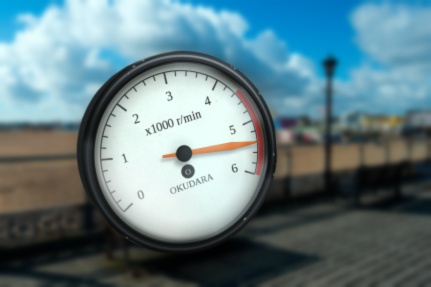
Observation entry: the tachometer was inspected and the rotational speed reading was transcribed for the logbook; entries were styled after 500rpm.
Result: 5400rpm
